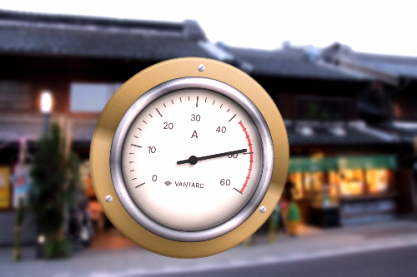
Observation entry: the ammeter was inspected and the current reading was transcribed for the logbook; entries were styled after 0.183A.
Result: 49A
